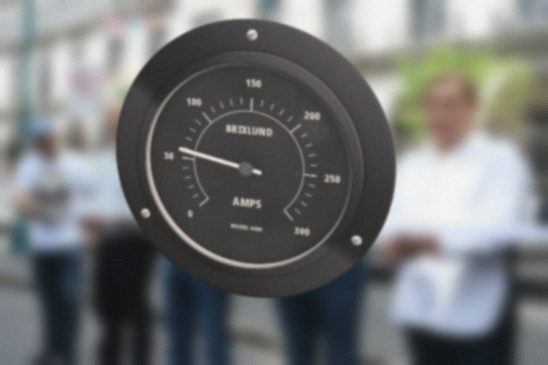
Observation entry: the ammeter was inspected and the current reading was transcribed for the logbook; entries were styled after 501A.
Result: 60A
